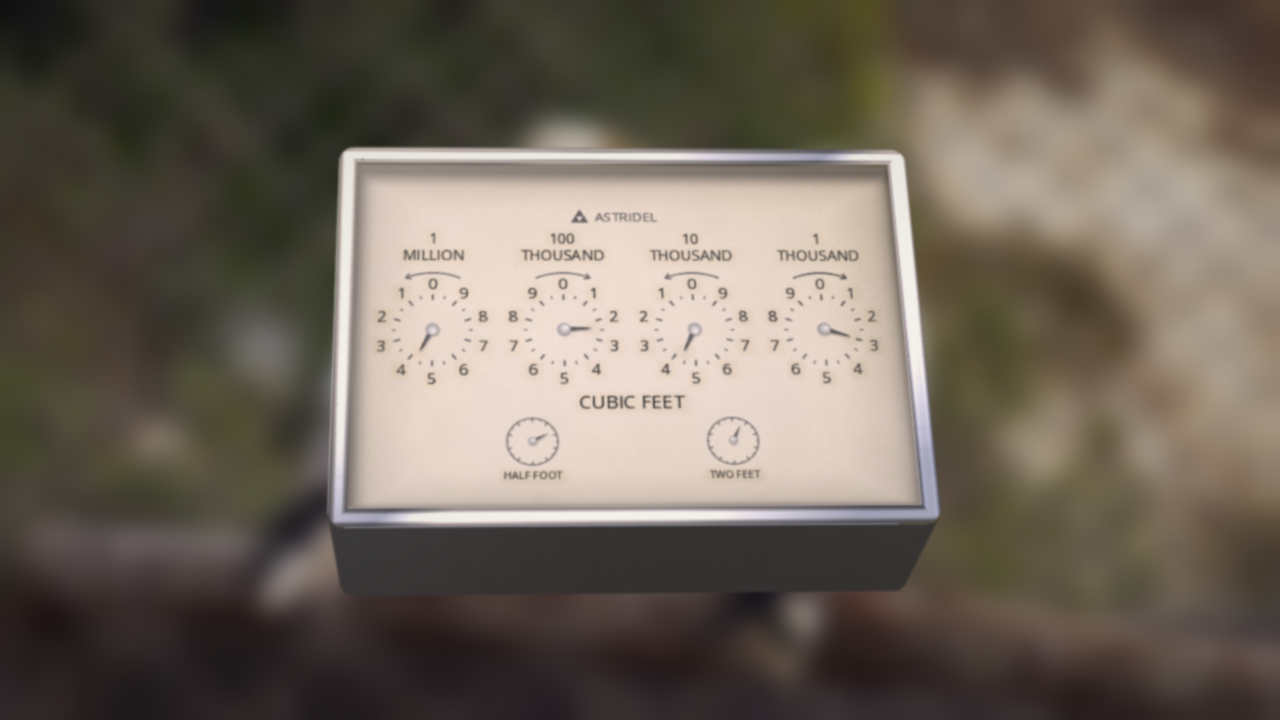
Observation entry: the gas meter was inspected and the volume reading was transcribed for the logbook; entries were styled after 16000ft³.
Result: 424300ft³
